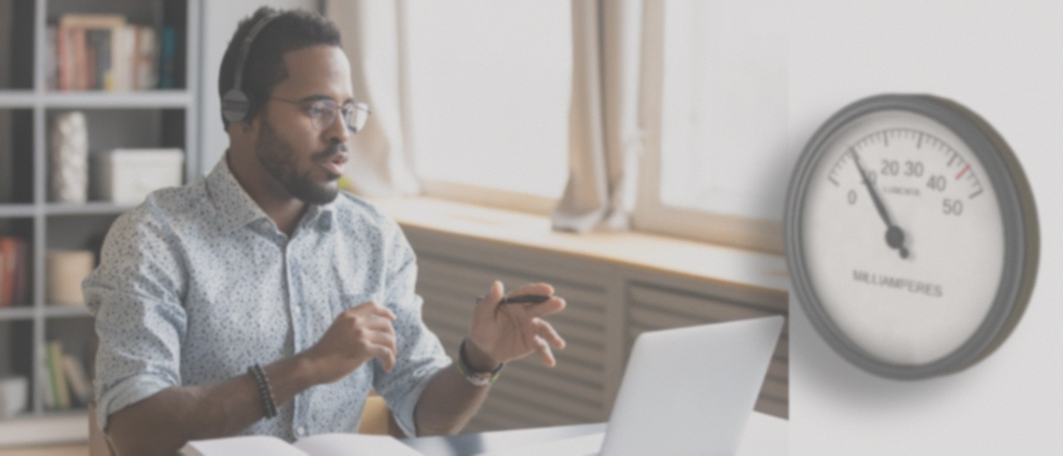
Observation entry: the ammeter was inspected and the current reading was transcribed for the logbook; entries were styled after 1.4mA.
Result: 10mA
